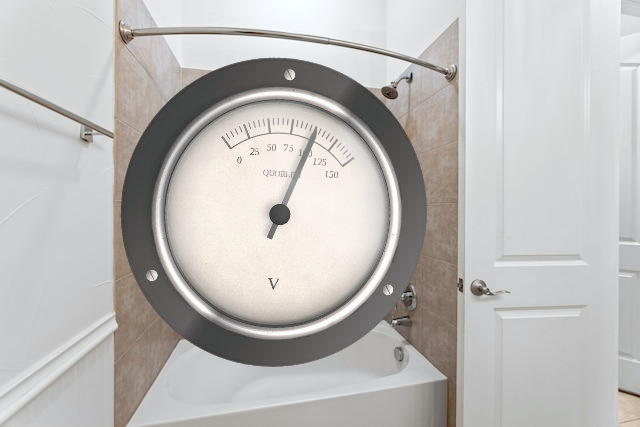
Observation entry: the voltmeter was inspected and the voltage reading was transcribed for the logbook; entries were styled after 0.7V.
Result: 100V
